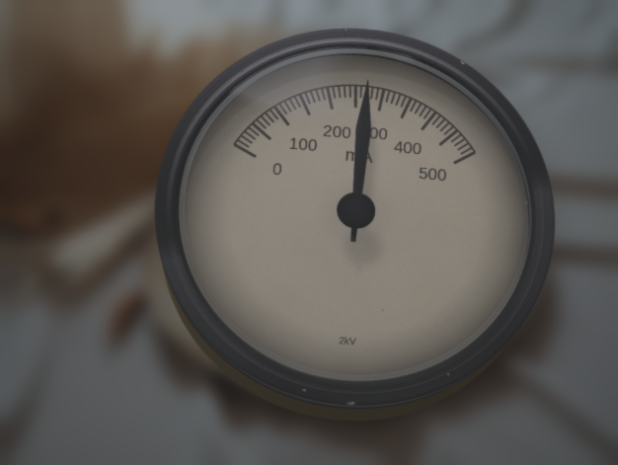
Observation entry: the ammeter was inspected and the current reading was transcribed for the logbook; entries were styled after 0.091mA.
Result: 270mA
